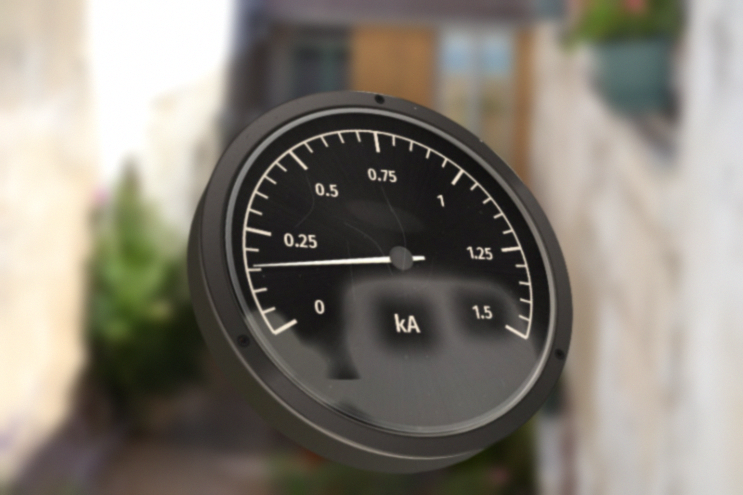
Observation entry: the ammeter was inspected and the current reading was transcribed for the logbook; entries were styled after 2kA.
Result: 0.15kA
